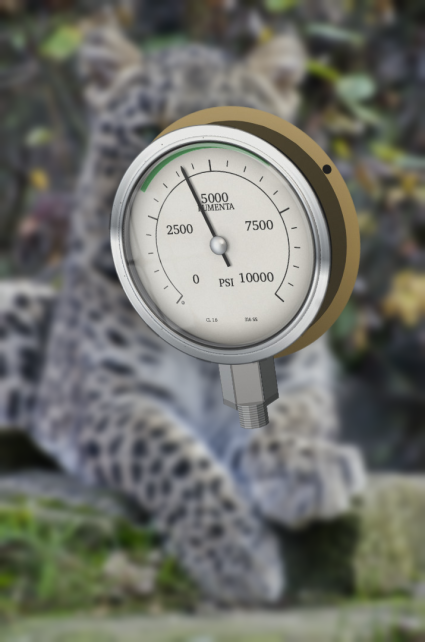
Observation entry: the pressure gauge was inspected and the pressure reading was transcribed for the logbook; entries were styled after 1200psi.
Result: 4250psi
